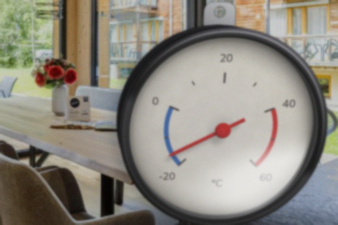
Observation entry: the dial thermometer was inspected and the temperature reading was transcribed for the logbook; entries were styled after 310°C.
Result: -15°C
